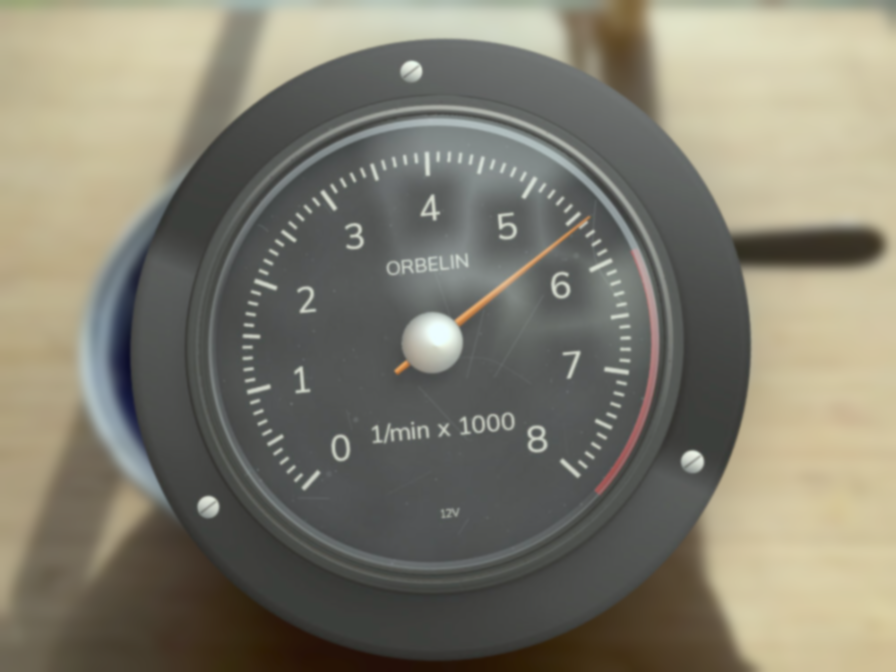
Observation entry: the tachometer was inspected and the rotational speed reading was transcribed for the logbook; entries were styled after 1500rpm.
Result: 5600rpm
